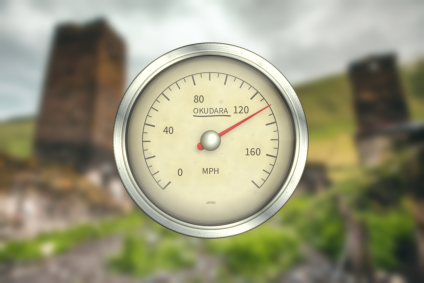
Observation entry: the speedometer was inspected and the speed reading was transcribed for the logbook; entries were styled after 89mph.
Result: 130mph
